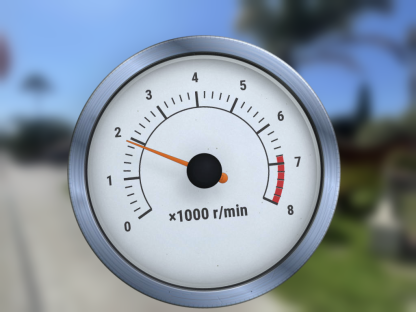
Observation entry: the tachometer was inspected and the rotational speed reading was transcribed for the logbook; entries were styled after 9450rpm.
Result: 1900rpm
